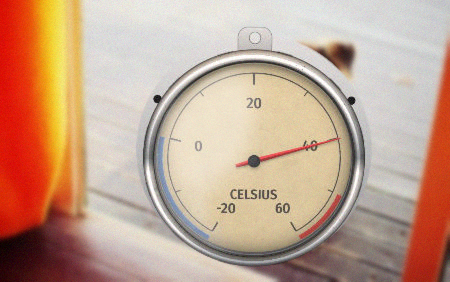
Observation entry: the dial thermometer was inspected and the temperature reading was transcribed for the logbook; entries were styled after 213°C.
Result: 40°C
